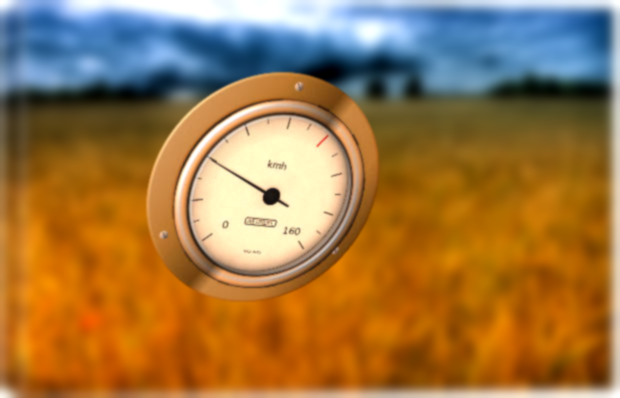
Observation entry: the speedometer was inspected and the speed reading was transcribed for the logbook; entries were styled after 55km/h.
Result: 40km/h
